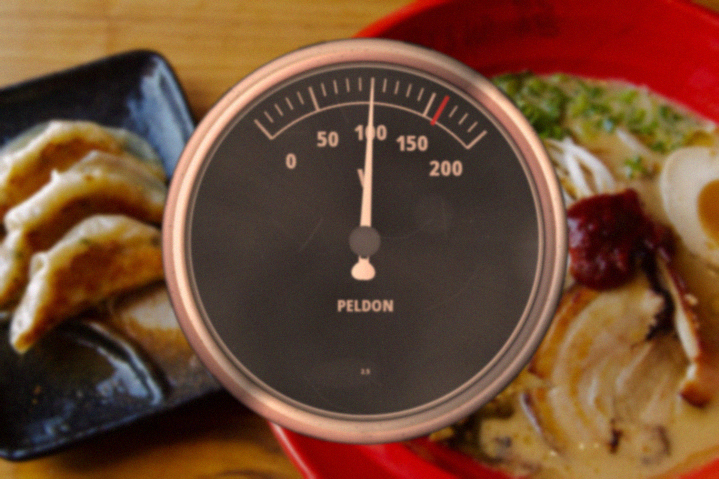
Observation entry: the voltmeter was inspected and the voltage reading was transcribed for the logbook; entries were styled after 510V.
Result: 100V
